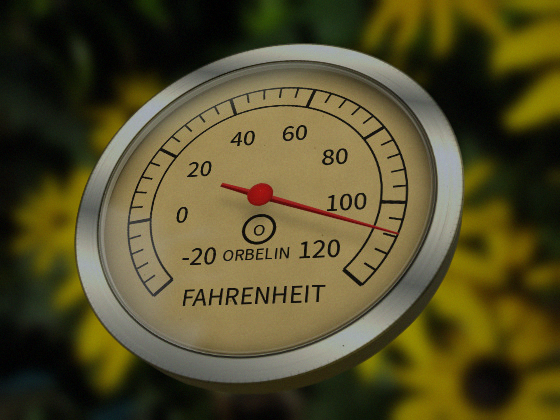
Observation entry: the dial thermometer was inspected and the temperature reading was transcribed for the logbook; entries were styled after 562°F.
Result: 108°F
